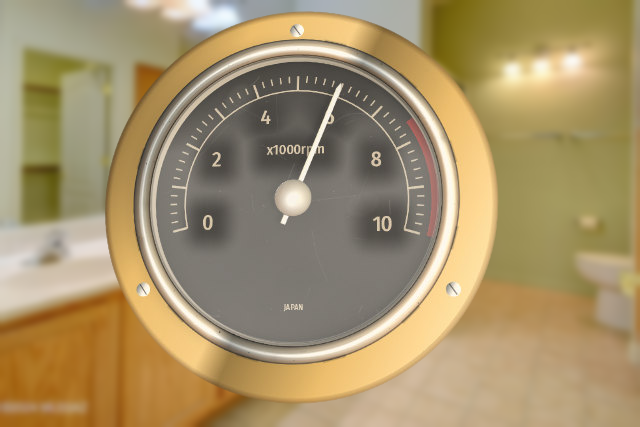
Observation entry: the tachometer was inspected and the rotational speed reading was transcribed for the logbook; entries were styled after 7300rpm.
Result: 6000rpm
